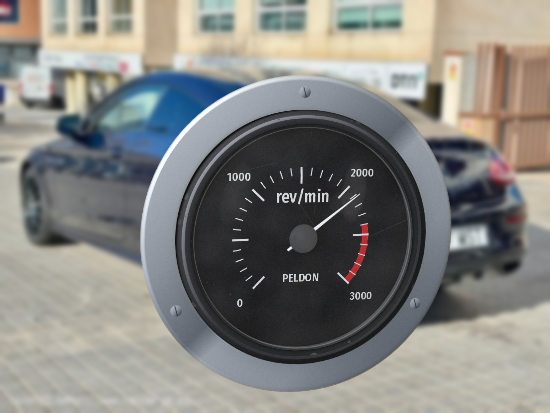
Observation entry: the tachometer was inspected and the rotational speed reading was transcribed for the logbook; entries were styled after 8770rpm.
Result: 2100rpm
